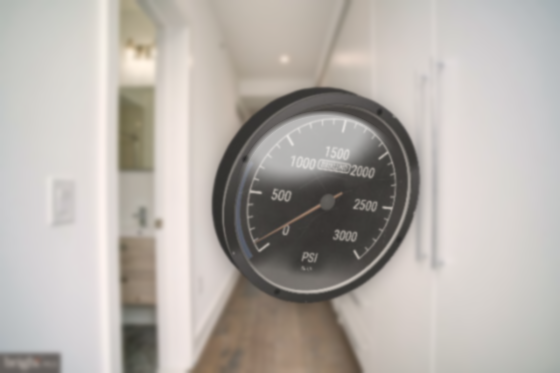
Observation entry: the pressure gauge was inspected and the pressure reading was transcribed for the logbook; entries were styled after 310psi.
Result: 100psi
